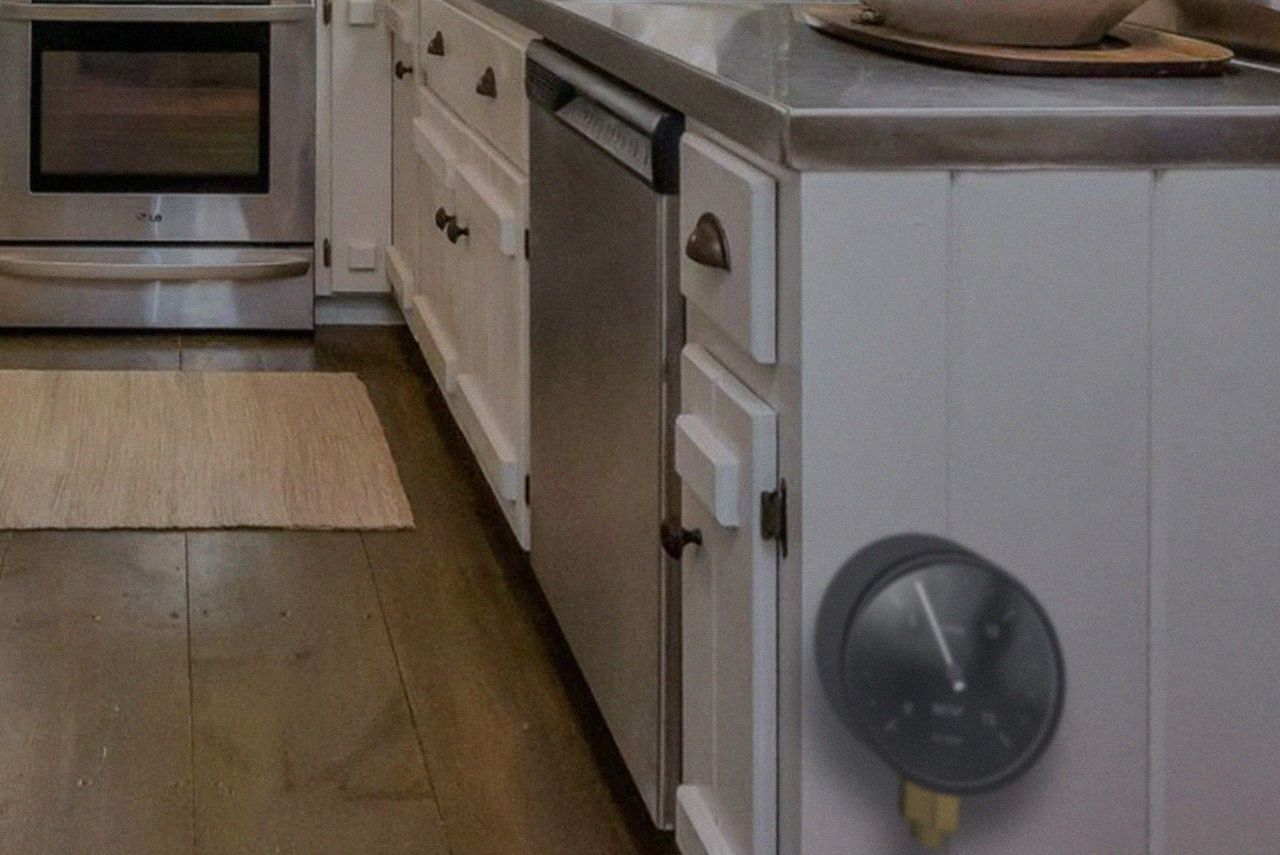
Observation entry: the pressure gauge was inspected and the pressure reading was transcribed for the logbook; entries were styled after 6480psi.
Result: 6psi
